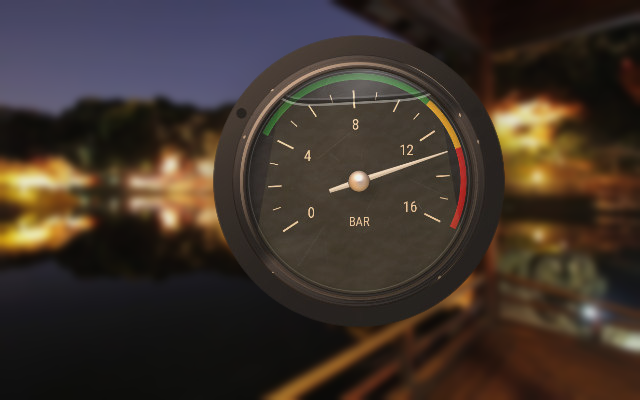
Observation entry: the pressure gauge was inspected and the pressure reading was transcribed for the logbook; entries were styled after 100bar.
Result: 13bar
